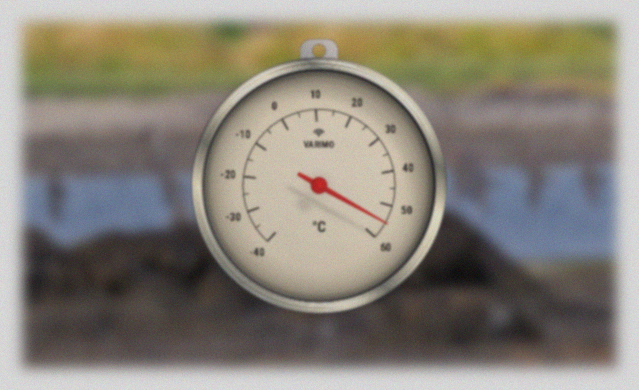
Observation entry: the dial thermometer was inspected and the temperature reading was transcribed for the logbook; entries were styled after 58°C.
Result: 55°C
